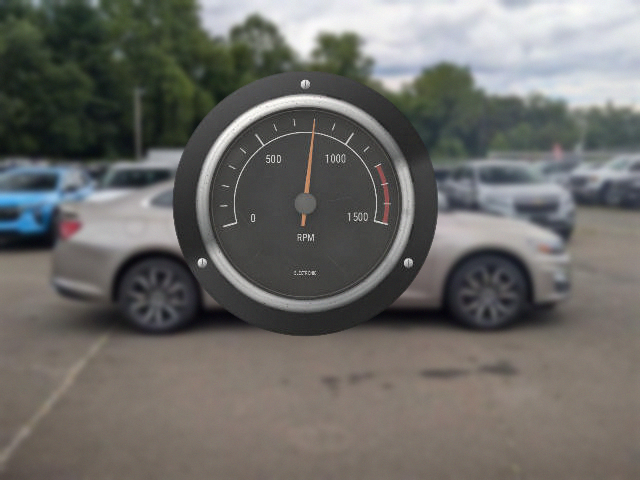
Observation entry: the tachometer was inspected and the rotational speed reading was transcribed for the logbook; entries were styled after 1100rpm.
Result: 800rpm
